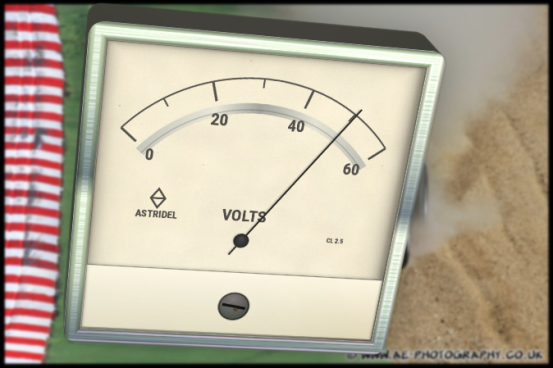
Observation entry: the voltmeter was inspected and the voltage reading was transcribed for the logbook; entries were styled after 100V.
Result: 50V
